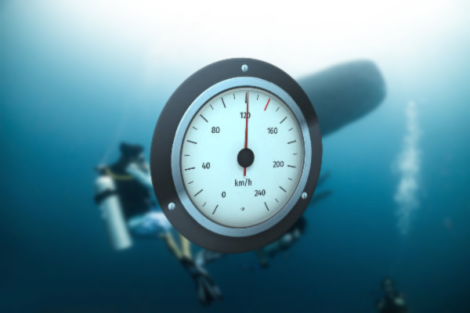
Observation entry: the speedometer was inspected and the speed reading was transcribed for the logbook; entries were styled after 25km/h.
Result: 120km/h
